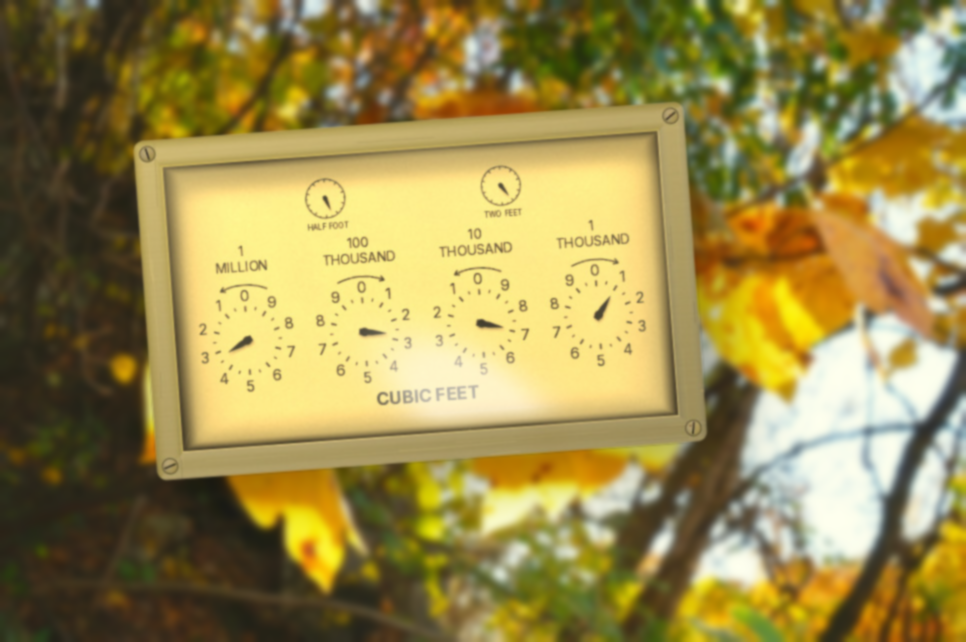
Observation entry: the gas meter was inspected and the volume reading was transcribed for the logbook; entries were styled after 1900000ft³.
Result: 327100ft³
